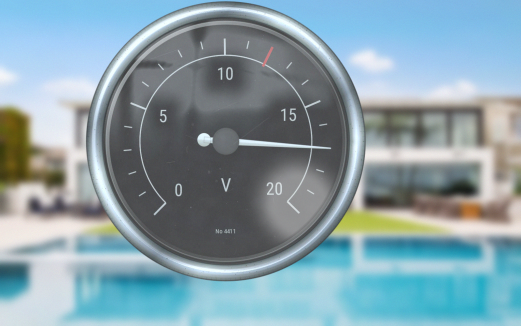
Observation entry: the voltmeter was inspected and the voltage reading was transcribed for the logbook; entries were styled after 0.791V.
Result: 17V
